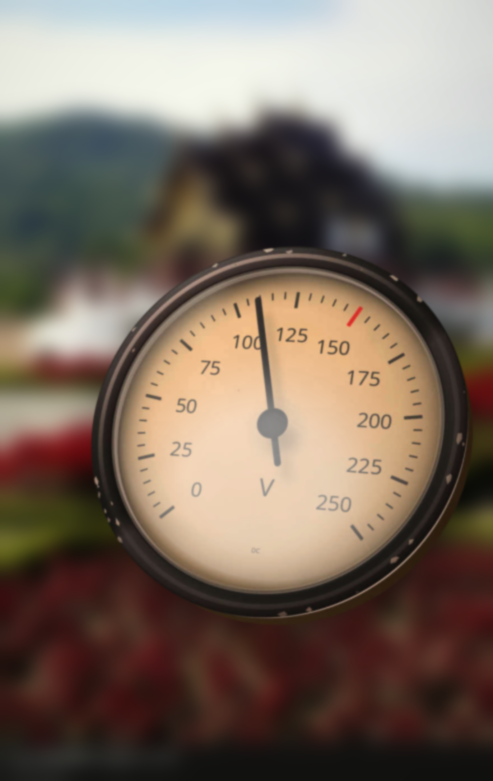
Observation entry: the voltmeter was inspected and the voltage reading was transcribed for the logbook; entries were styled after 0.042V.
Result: 110V
